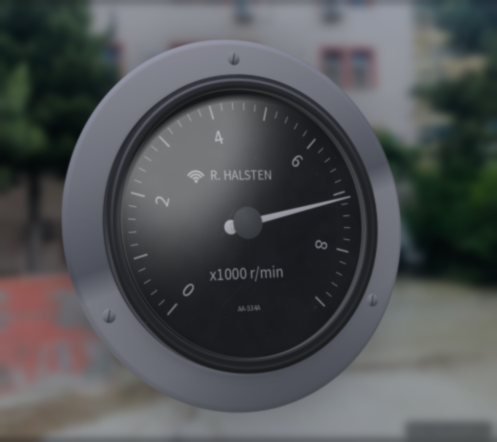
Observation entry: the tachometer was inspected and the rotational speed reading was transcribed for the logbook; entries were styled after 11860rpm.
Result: 7100rpm
